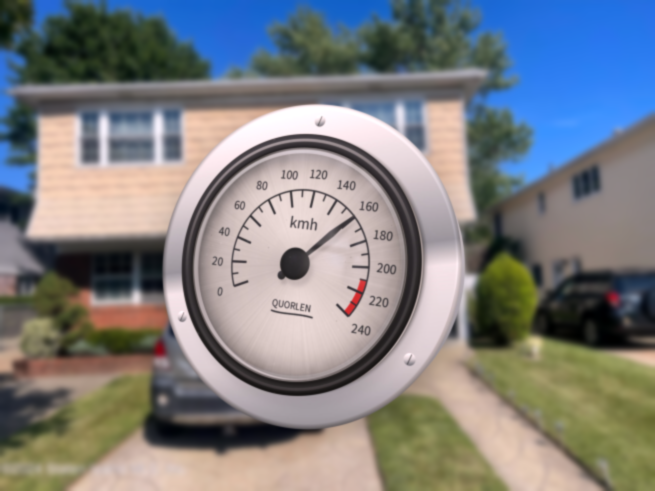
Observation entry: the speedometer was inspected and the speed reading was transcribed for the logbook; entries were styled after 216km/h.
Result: 160km/h
